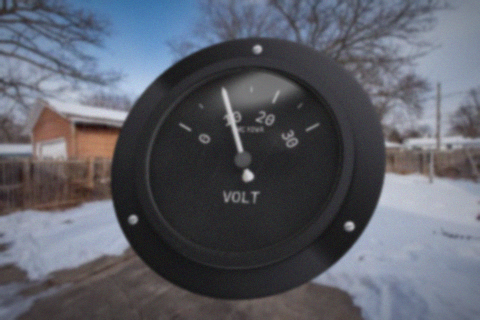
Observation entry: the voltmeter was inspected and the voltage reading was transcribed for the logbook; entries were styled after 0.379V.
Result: 10V
